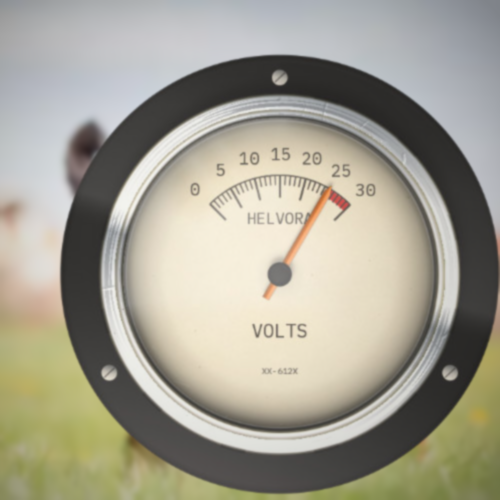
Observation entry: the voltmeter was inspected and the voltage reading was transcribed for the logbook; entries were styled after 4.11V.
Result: 25V
